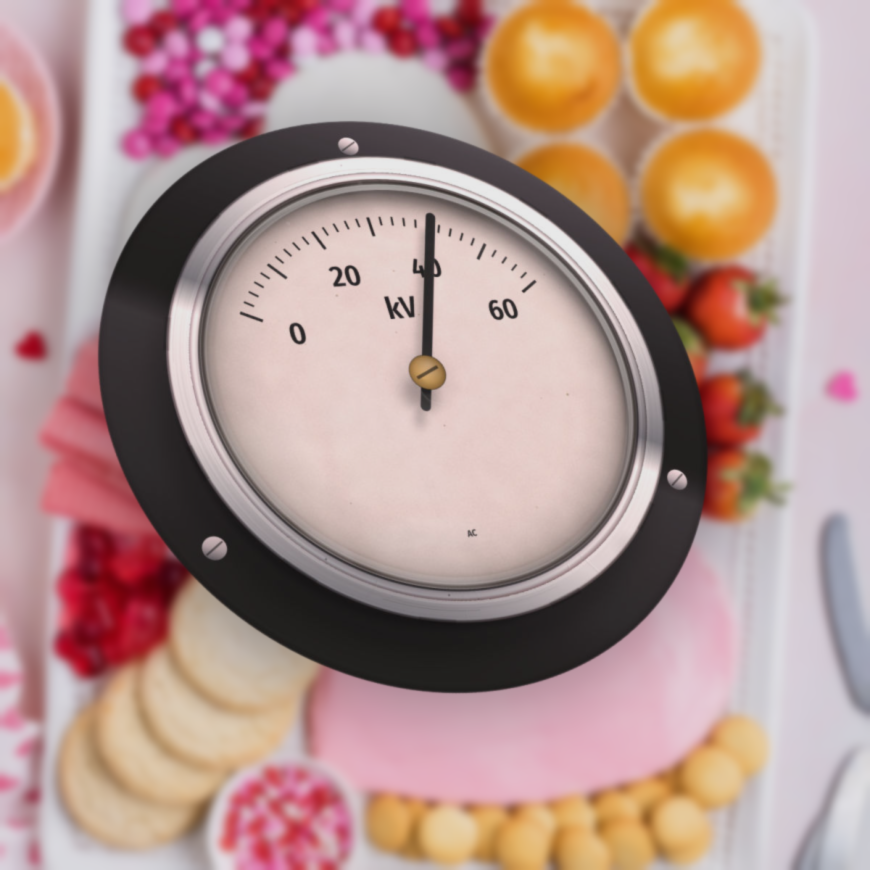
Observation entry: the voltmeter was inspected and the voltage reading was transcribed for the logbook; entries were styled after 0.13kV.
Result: 40kV
